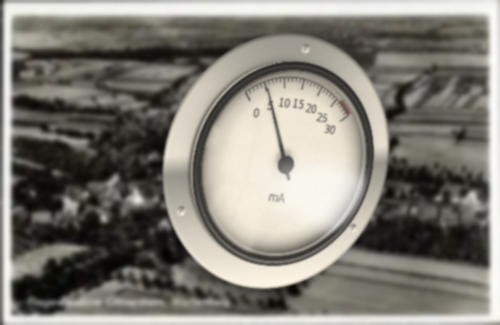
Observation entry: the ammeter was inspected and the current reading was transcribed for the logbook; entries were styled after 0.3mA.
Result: 5mA
